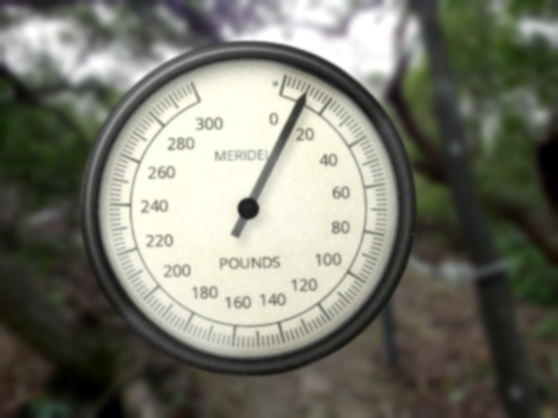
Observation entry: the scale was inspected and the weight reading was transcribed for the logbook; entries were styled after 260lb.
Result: 10lb
